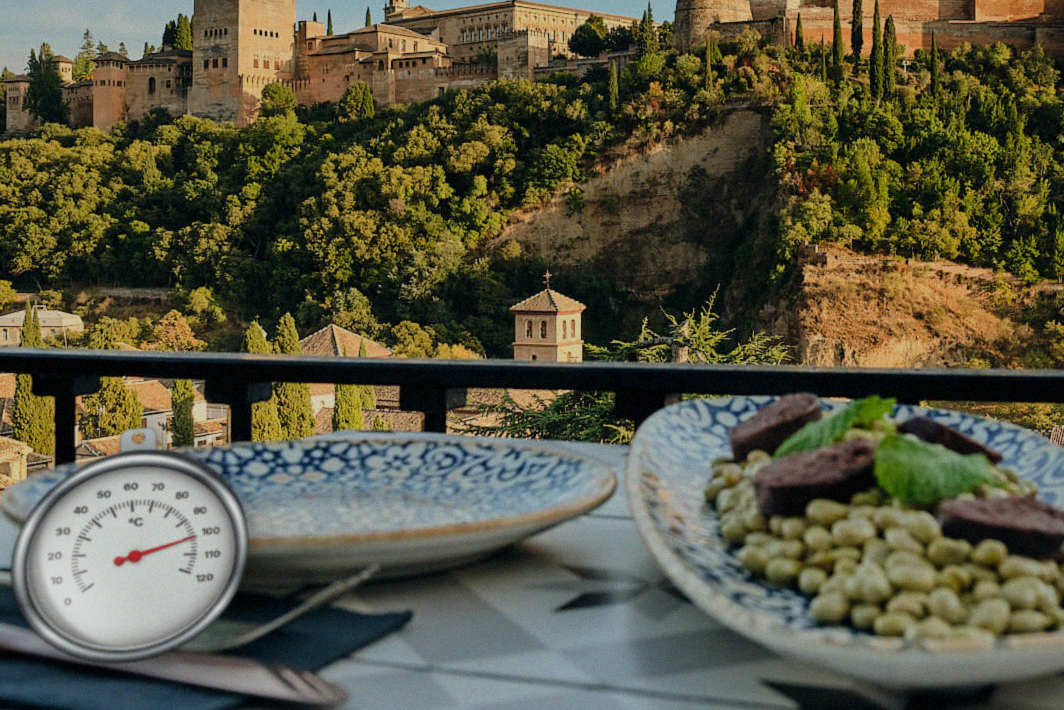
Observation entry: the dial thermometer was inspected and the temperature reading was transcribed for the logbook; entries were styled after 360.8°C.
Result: 100°C
